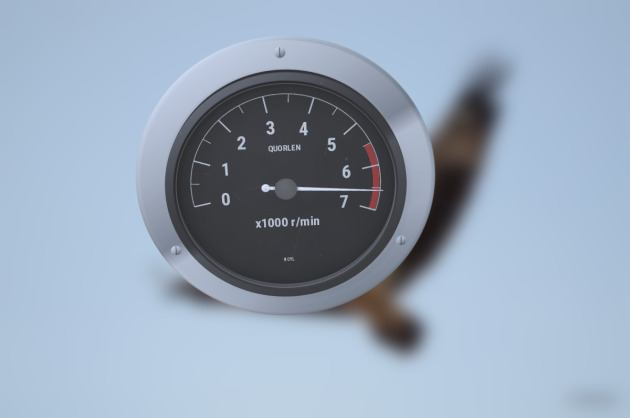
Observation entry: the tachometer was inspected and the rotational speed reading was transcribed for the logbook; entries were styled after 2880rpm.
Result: 6500rpm
